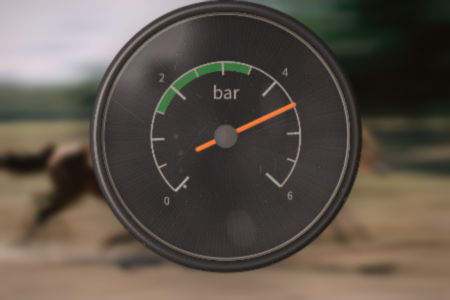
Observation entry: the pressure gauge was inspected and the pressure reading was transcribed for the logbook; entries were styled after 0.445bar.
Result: 4.5bar
